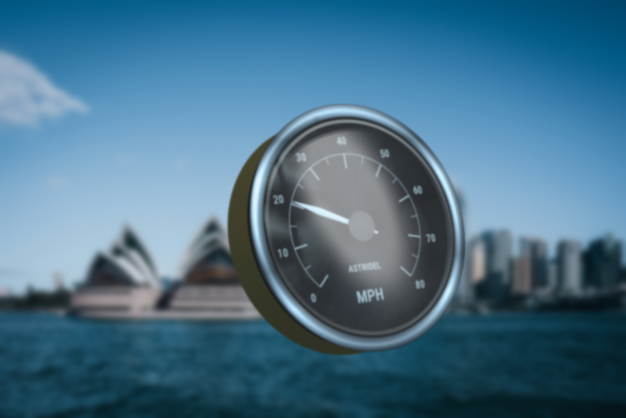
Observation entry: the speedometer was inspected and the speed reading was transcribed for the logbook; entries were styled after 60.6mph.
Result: 20mph
